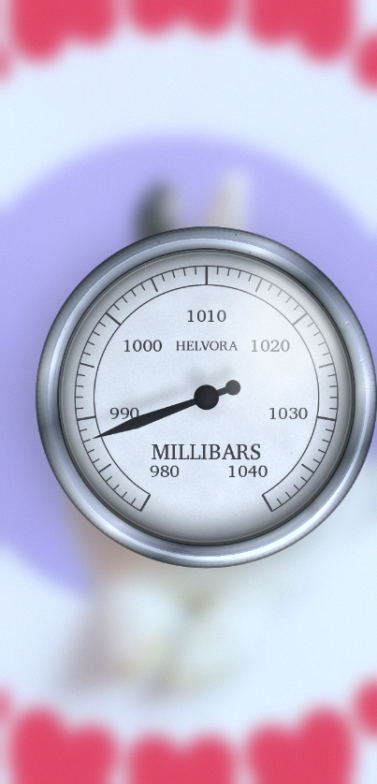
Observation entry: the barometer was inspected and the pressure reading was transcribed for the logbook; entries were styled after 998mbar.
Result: 988mbar
